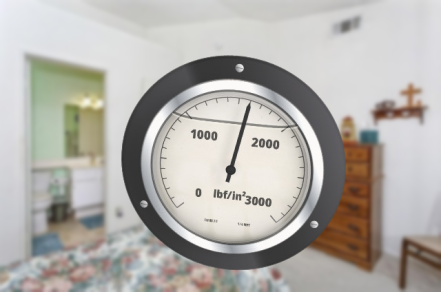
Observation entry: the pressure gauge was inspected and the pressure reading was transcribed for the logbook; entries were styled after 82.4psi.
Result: 1600psi
